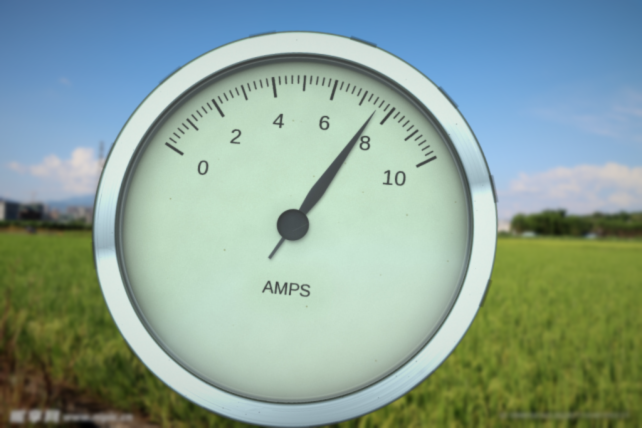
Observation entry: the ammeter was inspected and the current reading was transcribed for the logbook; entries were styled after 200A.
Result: 7.6A
